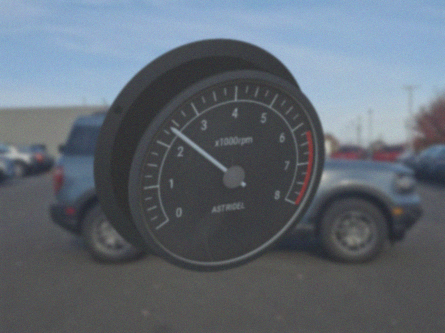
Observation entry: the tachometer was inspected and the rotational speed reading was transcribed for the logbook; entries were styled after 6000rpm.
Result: 2375rpm
